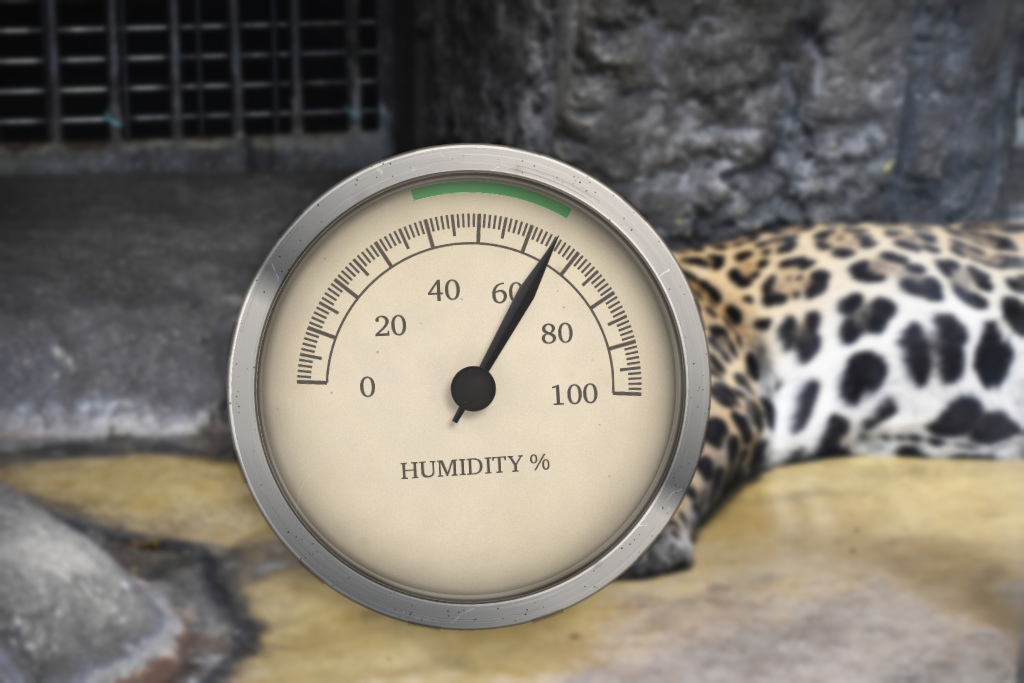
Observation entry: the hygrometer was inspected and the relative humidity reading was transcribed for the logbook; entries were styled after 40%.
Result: 65%
